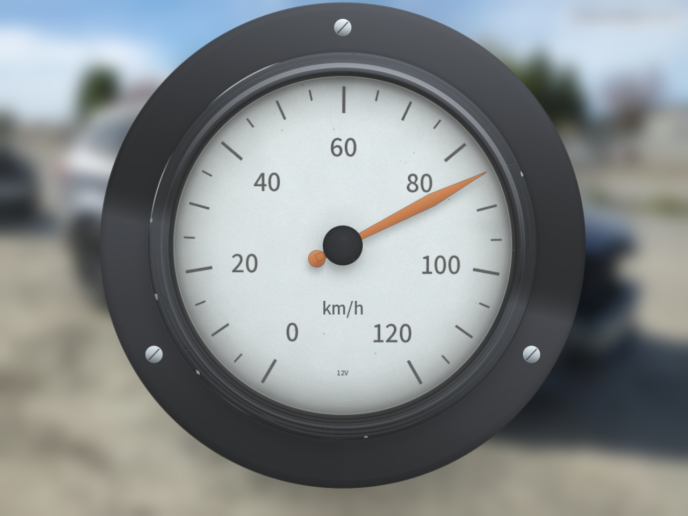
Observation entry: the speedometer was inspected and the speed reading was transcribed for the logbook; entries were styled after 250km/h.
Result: 85km/h
